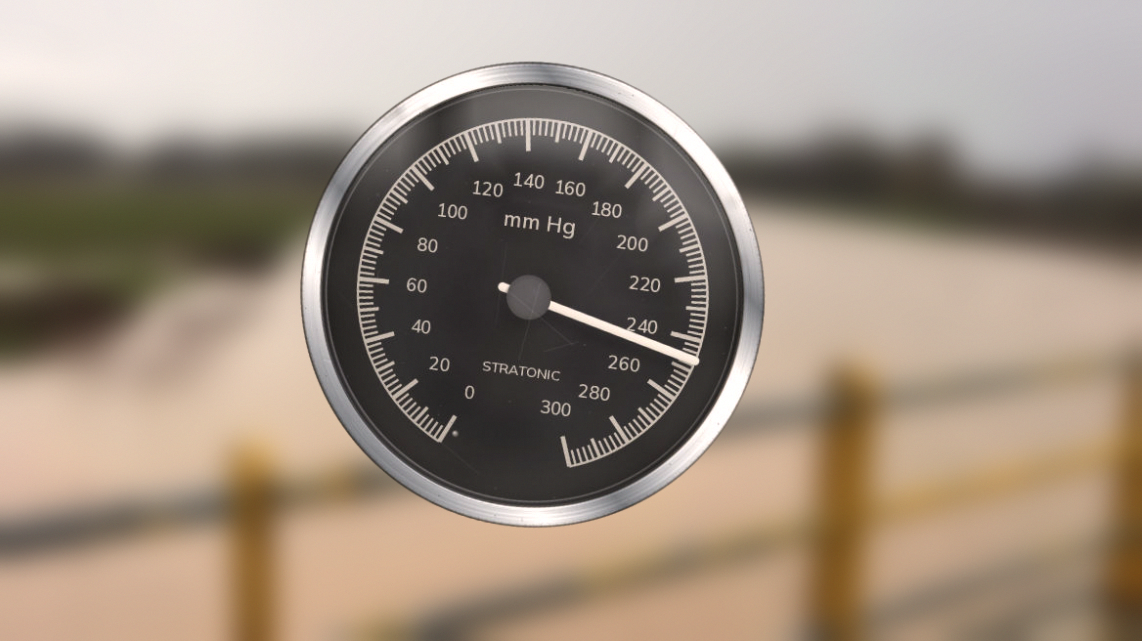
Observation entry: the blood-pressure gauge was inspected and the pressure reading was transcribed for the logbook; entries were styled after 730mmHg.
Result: 246mmHg
